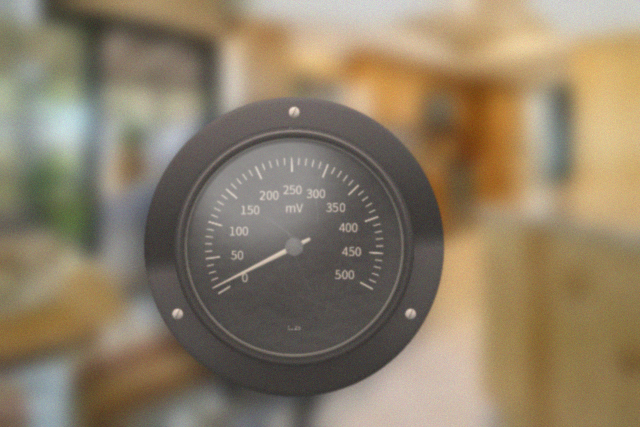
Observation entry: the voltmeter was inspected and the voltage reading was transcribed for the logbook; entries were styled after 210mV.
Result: 10mV
